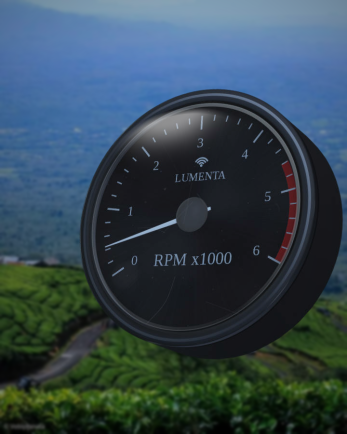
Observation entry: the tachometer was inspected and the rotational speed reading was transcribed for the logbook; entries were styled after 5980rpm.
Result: 400rpm
